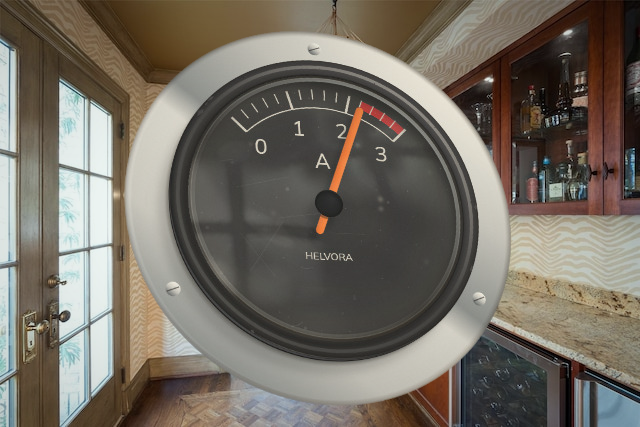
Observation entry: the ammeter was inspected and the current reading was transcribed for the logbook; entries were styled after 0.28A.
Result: 2.2A
